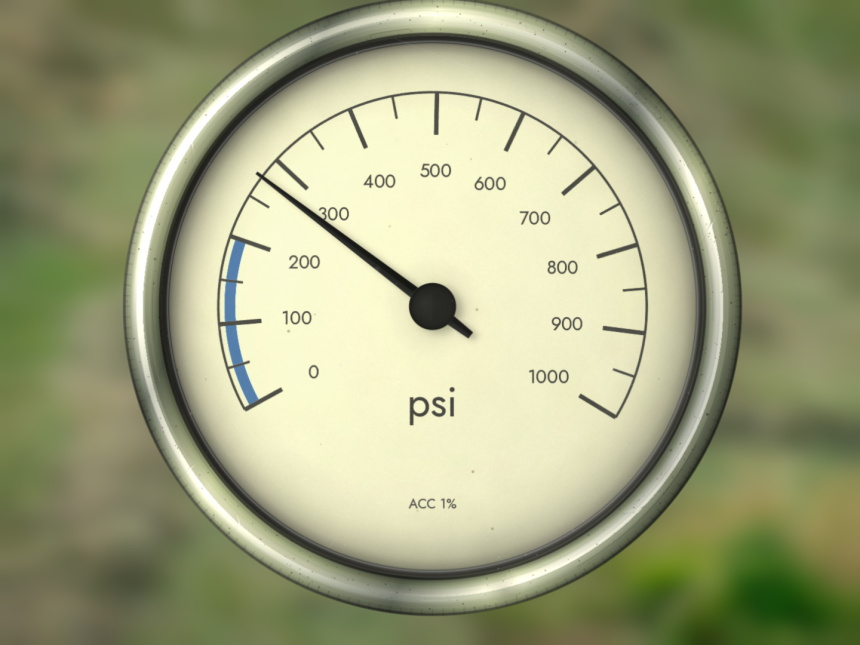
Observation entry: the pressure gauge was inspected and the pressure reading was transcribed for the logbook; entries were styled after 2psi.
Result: 275psi
